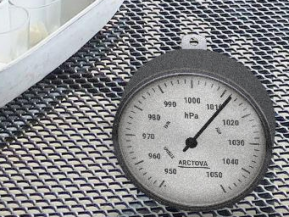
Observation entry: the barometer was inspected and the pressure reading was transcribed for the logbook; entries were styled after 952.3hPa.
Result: 1012hPa
